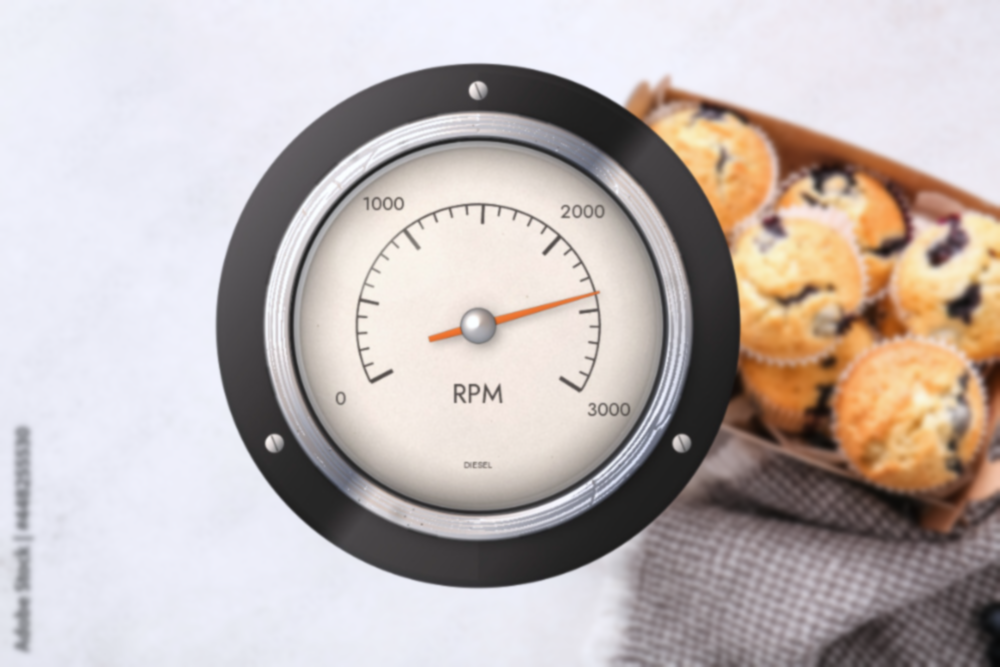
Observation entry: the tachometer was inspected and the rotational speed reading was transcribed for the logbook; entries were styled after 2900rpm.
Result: 2400rpm
